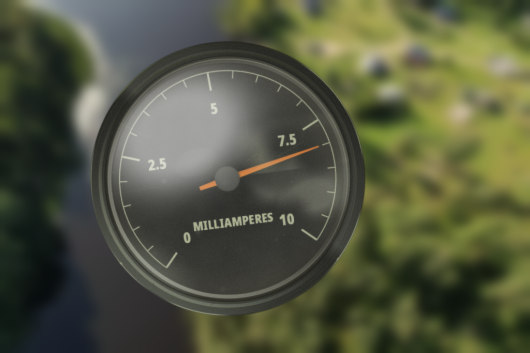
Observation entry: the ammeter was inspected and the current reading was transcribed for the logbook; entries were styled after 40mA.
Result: 8mA
